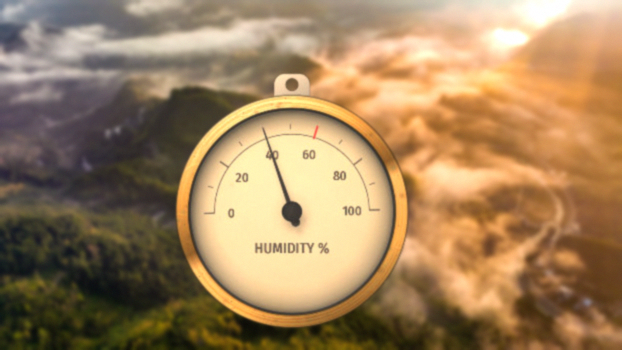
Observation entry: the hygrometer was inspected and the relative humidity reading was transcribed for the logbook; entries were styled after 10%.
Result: 40%
